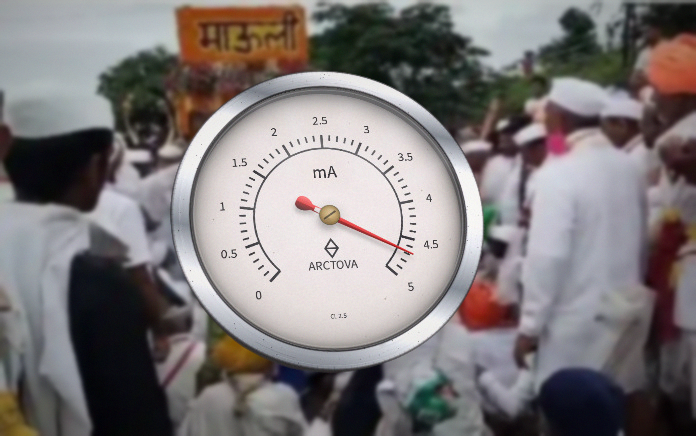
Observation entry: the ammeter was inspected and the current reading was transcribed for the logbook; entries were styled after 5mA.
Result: 4.7mA
